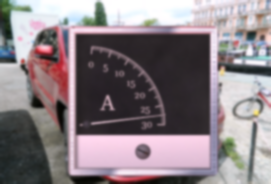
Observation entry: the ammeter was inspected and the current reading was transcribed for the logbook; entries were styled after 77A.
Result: 27.5A
